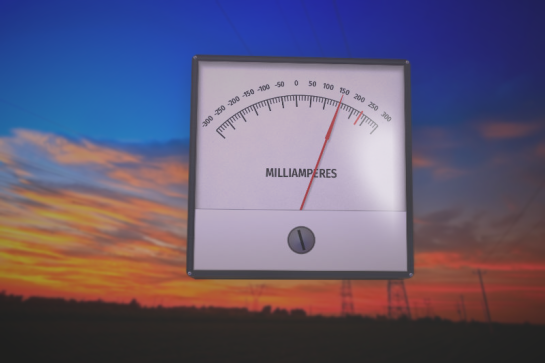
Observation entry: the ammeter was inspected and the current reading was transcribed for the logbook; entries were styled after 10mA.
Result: 150mA
